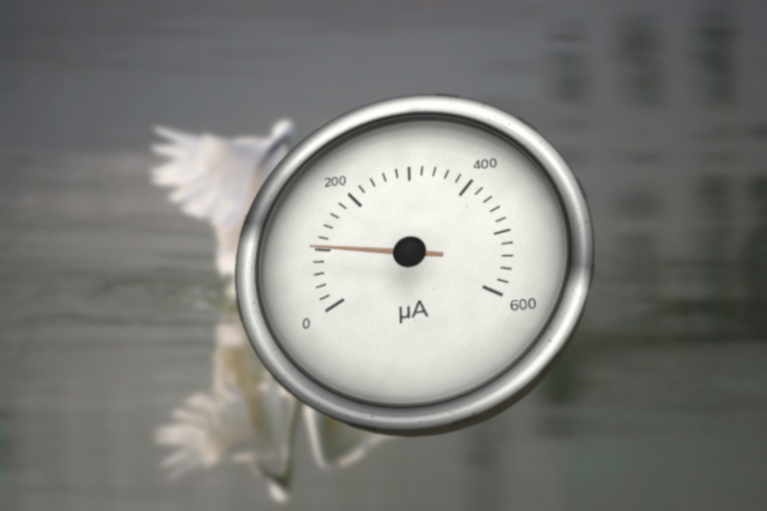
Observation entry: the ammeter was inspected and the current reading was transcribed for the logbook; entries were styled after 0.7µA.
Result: 100µA
